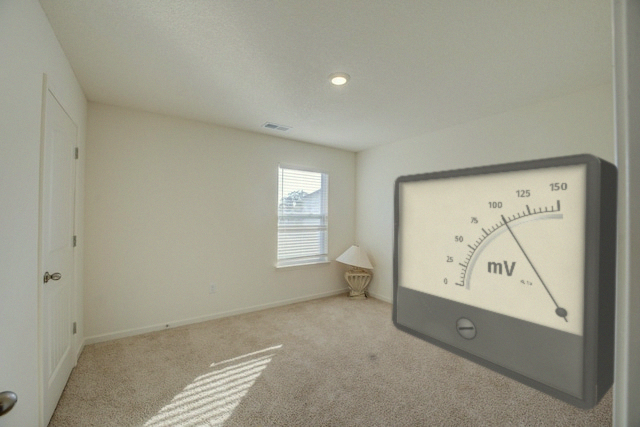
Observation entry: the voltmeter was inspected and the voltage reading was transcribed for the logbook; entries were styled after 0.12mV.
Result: 100mV
